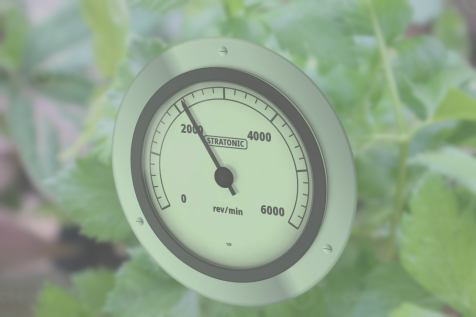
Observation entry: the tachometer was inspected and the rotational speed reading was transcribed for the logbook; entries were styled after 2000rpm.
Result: 2200rpm
